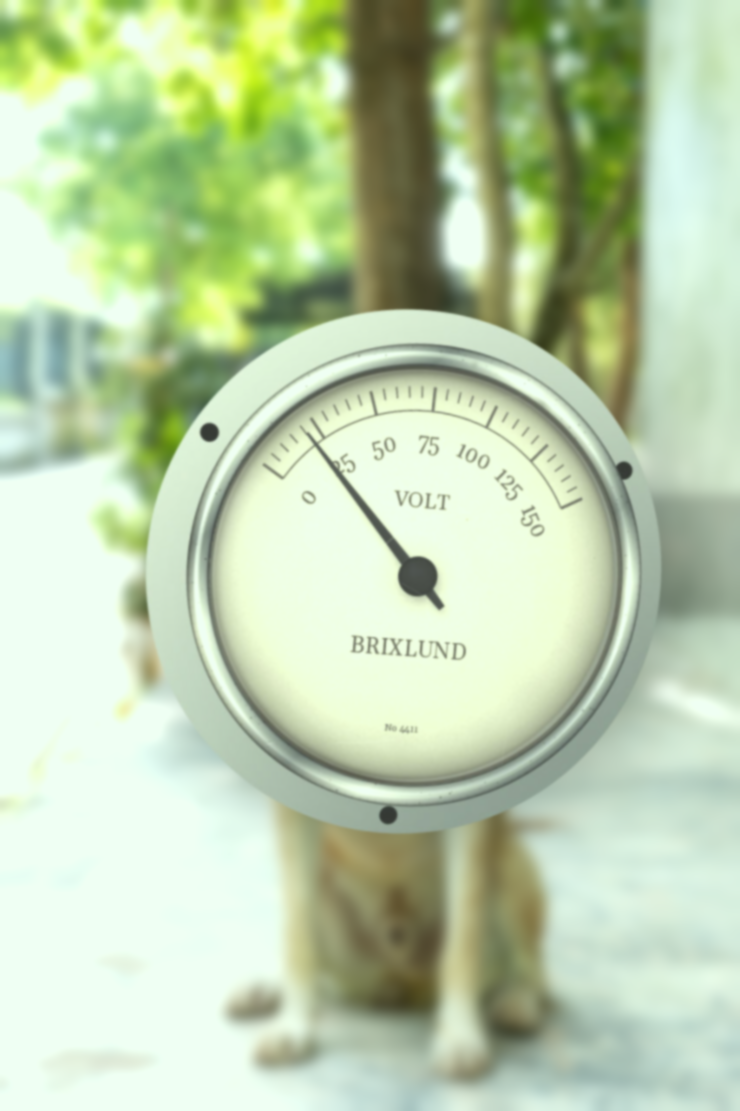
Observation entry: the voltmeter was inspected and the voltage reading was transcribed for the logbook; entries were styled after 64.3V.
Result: 20V
